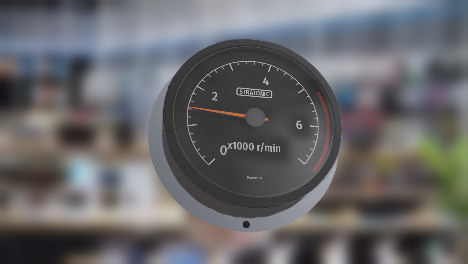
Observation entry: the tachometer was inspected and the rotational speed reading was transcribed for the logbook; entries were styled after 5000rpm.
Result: 1400rpm
